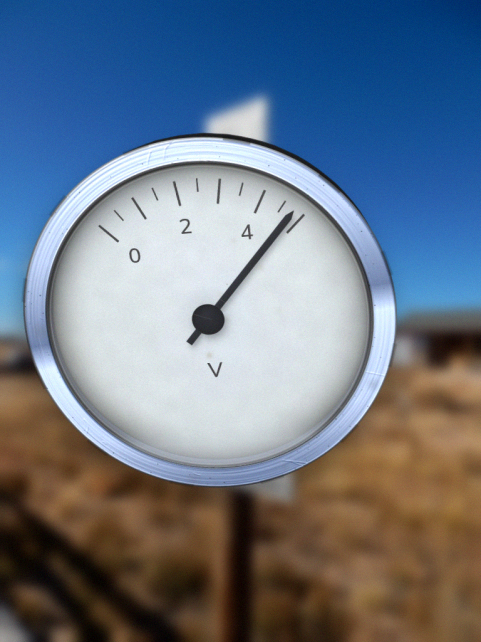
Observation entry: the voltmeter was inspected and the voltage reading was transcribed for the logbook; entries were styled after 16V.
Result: 4.75V
